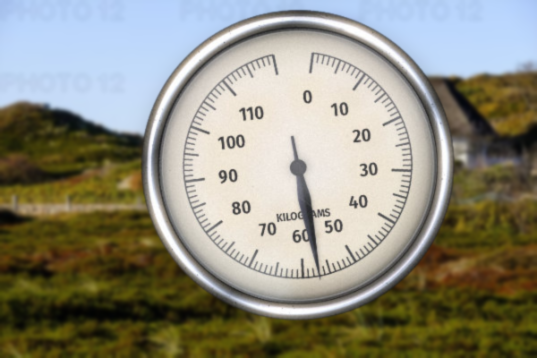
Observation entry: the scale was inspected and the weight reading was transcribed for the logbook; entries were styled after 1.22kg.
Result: 57kg
